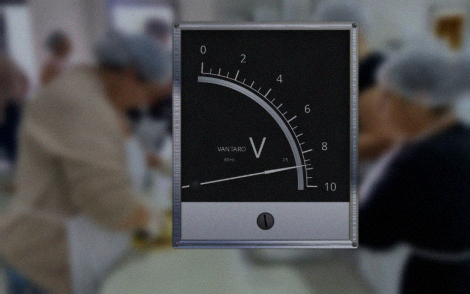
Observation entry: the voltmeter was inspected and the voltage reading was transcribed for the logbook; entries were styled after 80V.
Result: 8.75V
